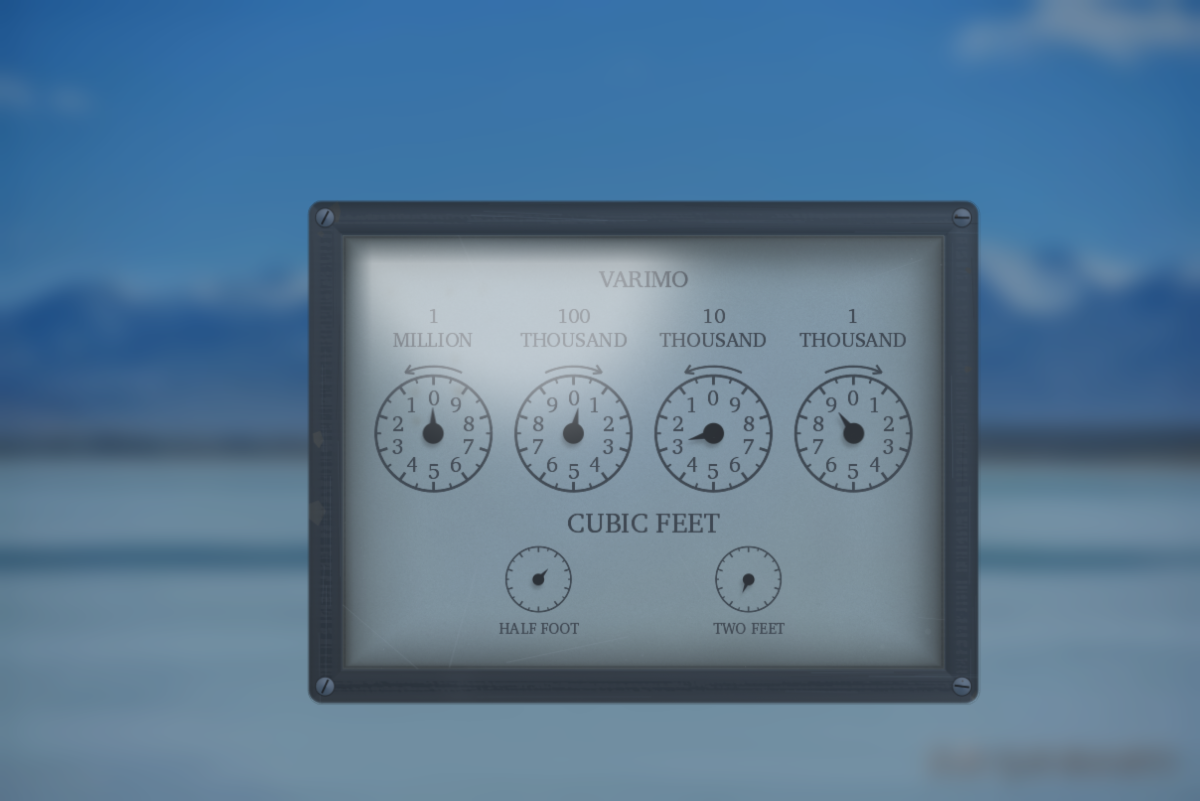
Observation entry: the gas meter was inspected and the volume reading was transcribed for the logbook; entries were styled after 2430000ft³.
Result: 2900ft³
